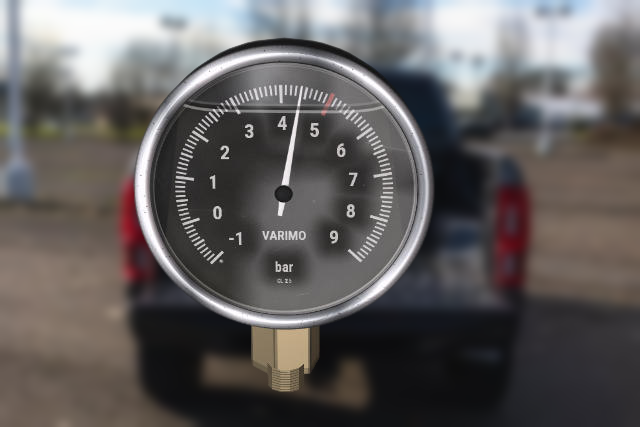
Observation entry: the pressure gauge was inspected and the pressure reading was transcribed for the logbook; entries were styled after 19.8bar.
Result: 4.4bar
